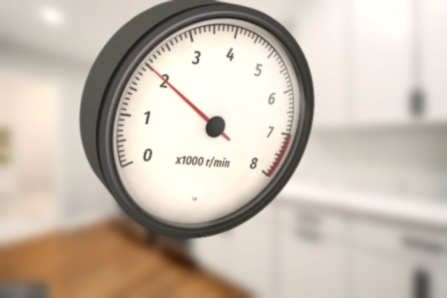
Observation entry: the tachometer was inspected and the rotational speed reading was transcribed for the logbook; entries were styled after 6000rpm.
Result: 2000rpm
